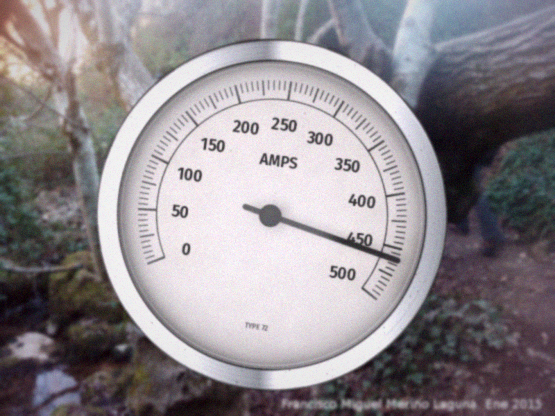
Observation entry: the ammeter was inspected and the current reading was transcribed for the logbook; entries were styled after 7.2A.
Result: 460A
